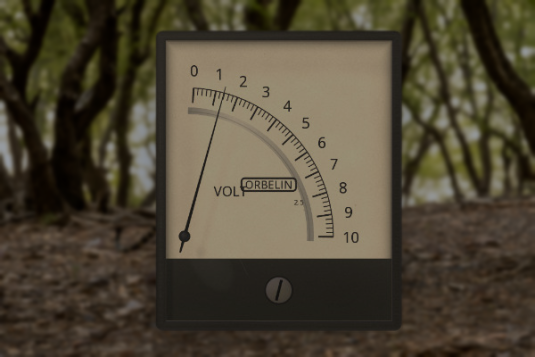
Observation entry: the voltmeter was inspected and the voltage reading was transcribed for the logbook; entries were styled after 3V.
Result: 1.4V
